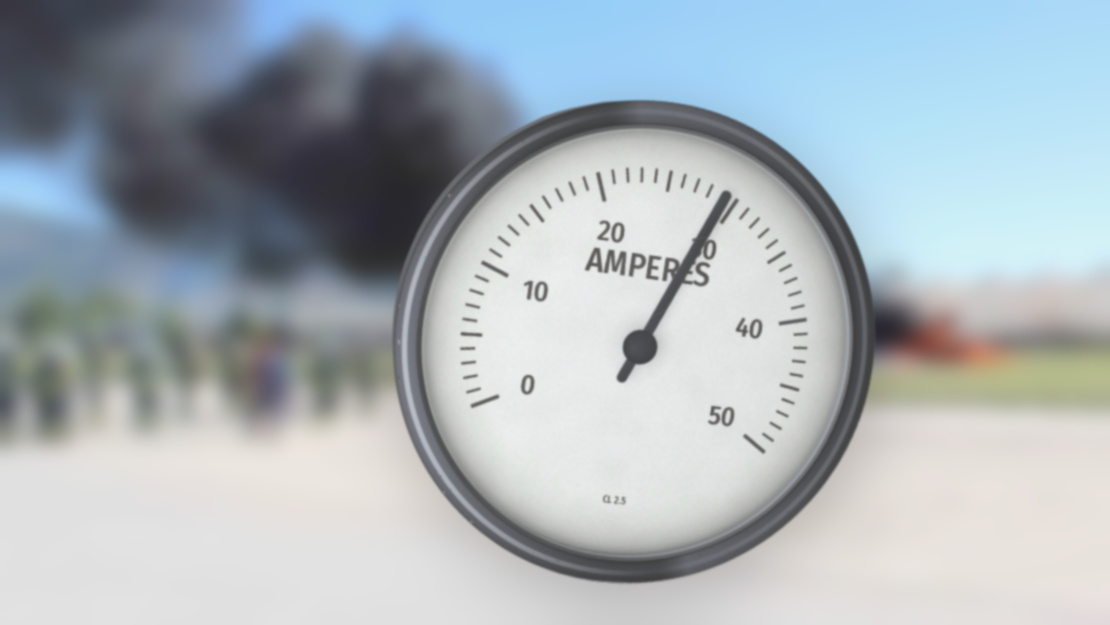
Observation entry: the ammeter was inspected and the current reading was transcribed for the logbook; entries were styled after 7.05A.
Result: 29A
